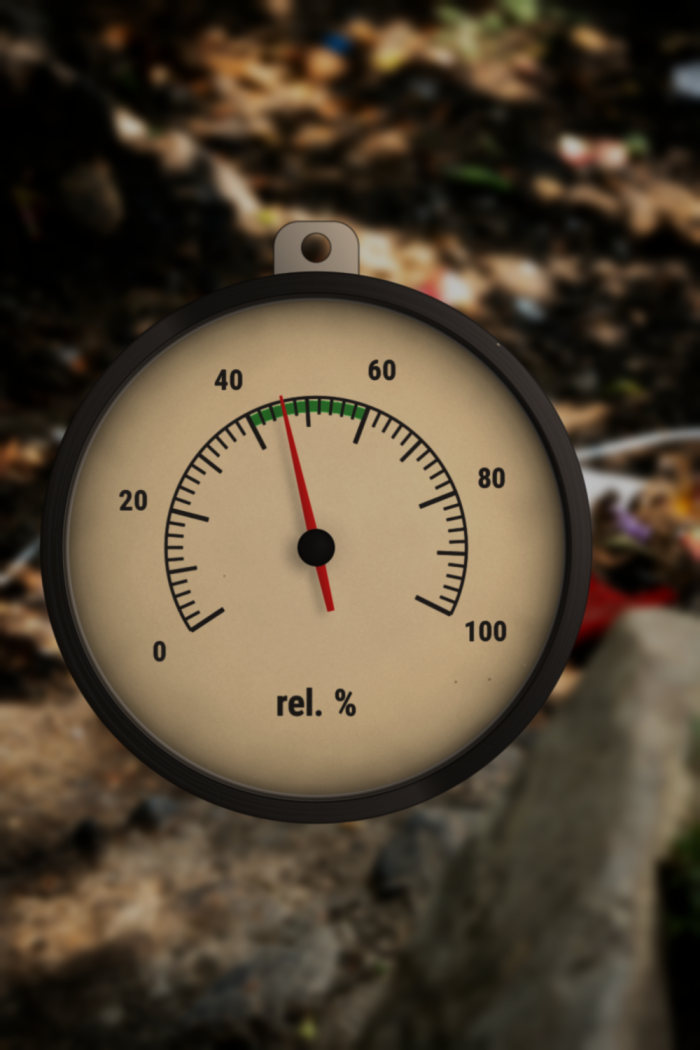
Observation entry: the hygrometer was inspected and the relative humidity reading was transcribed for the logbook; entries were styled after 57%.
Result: 46%
